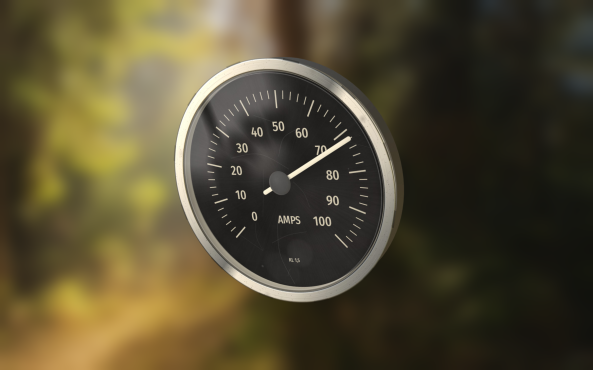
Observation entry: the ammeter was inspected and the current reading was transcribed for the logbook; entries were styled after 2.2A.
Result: 72A
